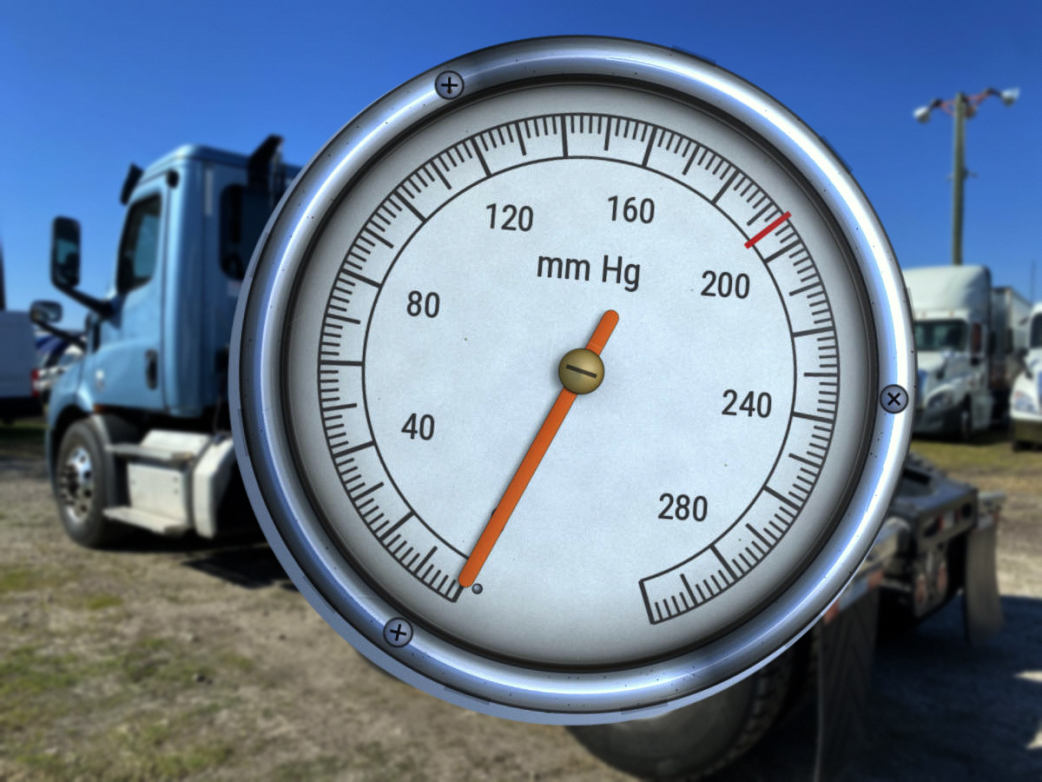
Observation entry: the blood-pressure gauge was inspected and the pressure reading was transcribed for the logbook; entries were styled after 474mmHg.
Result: 0mmHg
